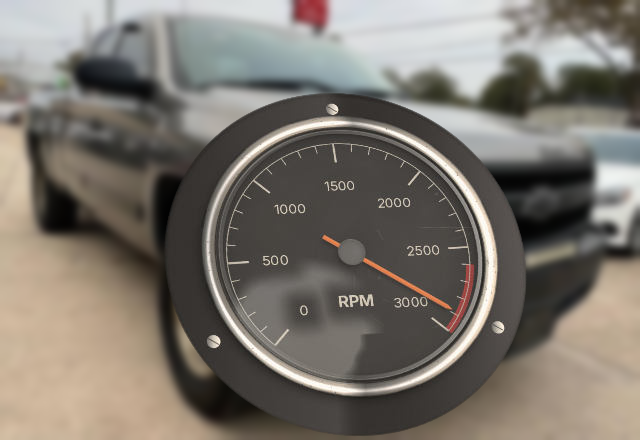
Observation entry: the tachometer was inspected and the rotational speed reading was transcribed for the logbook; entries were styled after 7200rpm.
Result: 2900rpm
